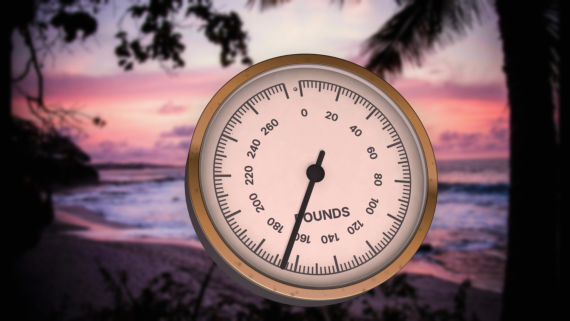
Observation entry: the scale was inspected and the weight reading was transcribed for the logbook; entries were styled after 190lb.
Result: 166lb
